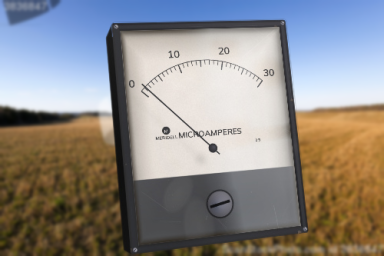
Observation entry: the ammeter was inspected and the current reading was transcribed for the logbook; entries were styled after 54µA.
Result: 1µA
